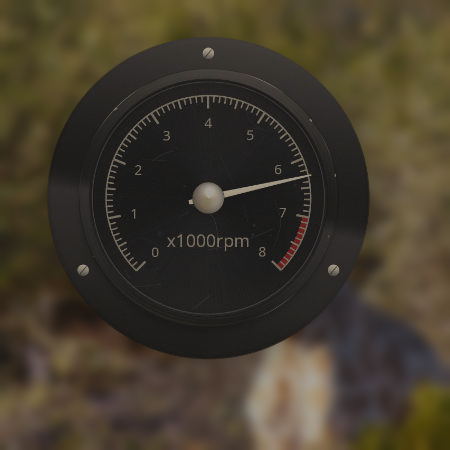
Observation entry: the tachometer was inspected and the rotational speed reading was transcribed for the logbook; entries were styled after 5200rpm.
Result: 6300rpm
